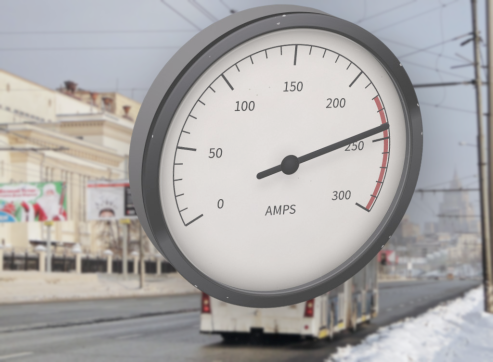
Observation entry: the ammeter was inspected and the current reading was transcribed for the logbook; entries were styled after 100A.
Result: 240A
